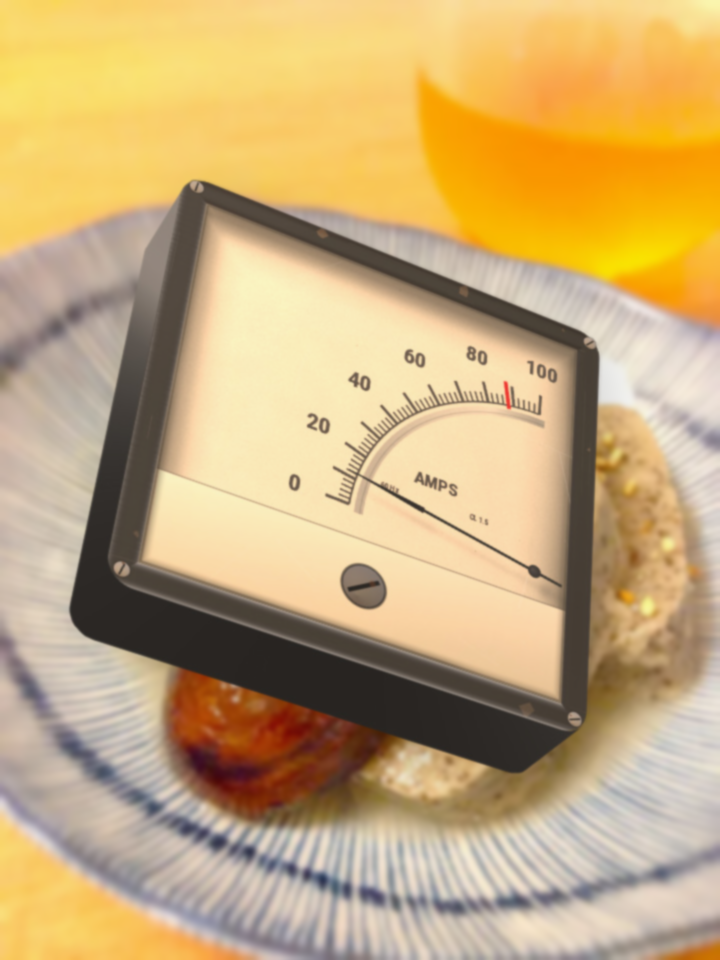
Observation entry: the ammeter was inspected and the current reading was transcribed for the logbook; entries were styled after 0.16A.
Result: 10A
